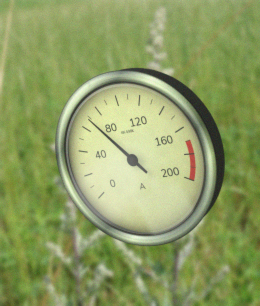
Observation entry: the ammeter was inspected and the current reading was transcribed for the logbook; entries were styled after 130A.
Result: 70A
